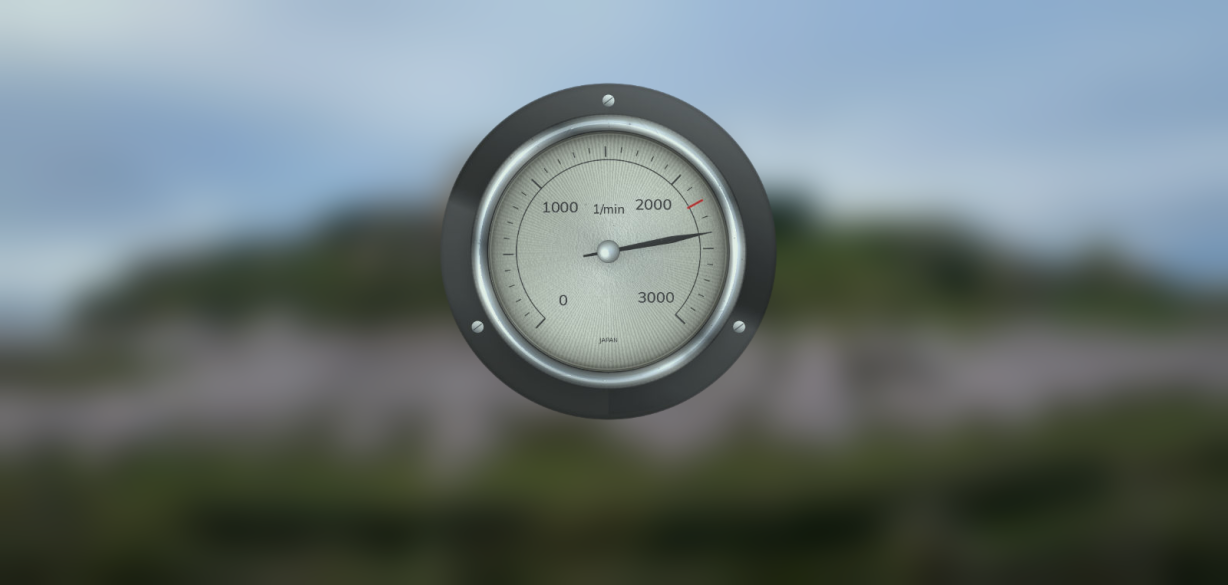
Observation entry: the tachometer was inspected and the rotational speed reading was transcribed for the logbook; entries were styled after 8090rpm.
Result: 2400rpm
